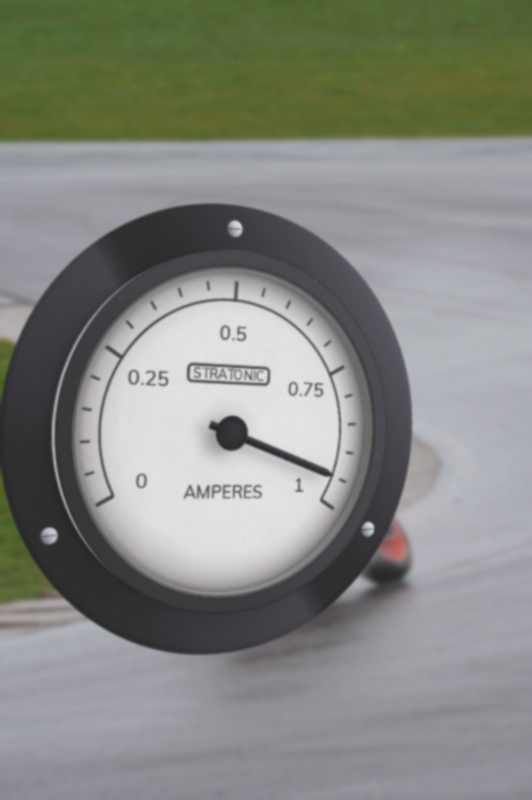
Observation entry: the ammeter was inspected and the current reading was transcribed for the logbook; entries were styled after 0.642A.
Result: 0.95A
